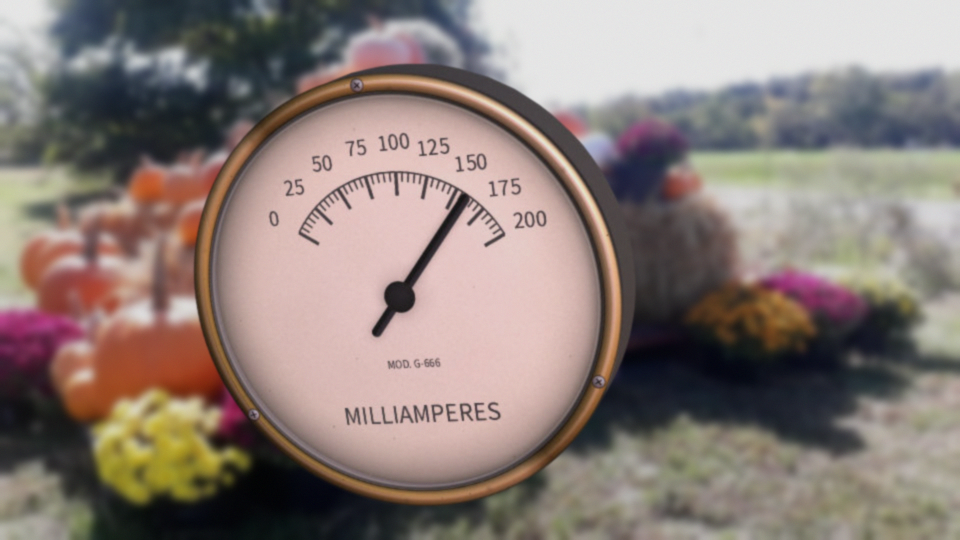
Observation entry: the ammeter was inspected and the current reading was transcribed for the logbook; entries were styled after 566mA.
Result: 160mA
